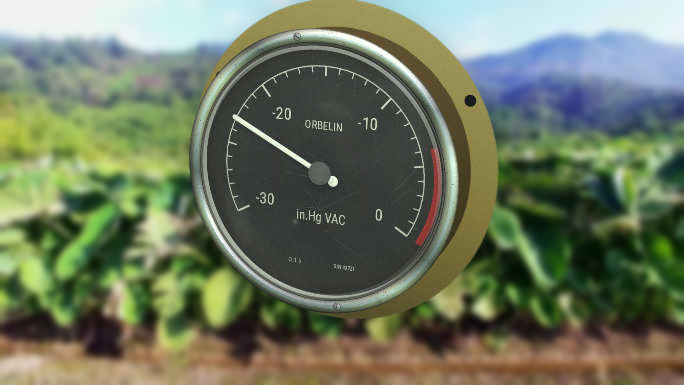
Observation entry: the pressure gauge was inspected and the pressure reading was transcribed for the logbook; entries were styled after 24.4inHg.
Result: -23inHg
